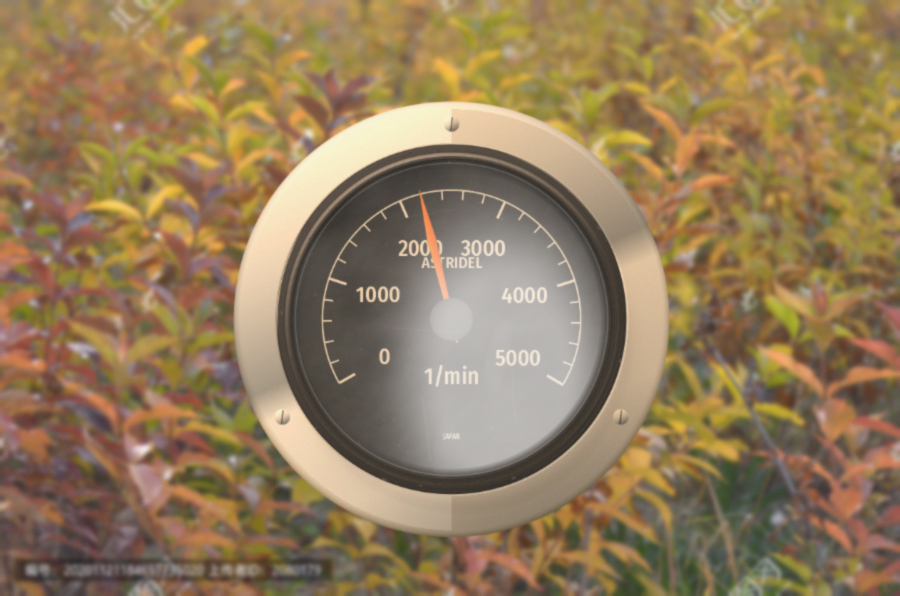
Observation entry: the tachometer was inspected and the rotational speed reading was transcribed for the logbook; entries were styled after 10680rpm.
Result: 2200rpm
